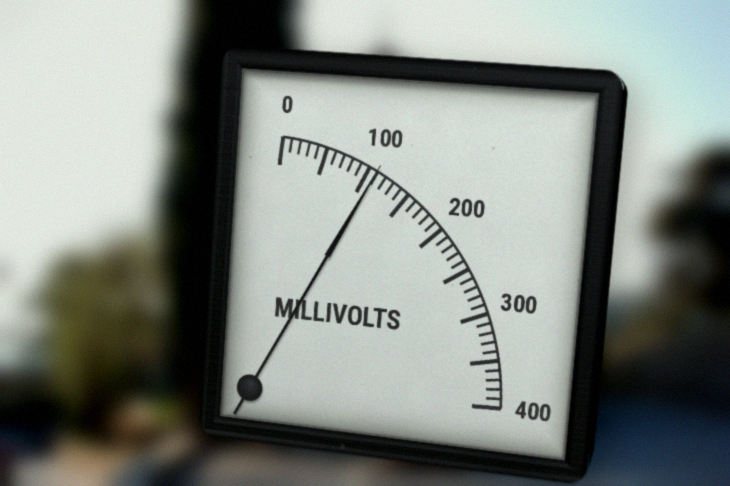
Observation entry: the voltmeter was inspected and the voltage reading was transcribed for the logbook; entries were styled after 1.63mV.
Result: 110mV
